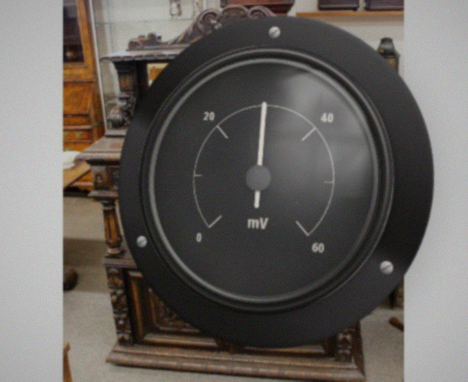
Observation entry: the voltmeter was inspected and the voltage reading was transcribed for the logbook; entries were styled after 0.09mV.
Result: 30mV
